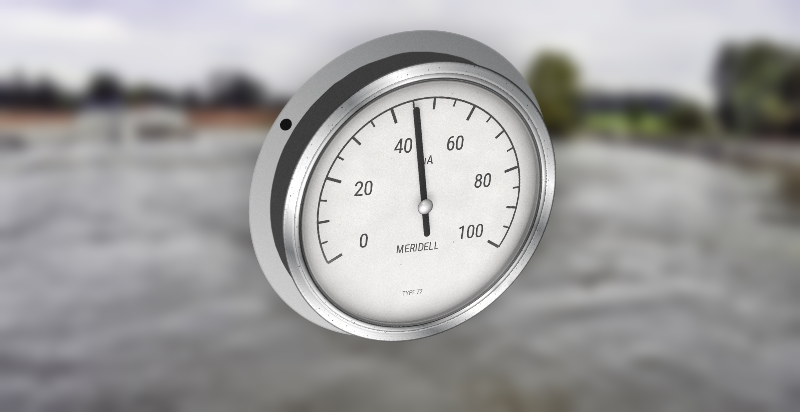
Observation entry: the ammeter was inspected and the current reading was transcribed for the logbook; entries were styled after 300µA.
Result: 45µA
